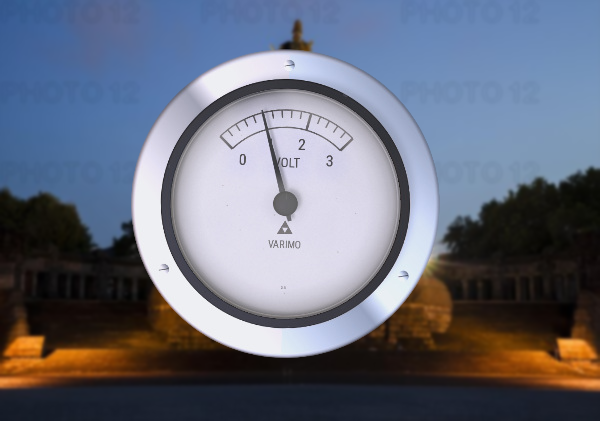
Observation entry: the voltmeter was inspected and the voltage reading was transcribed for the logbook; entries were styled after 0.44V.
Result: 1V
